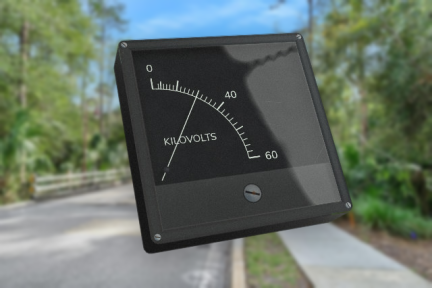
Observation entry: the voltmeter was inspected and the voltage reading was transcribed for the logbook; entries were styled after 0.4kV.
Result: 30kV
